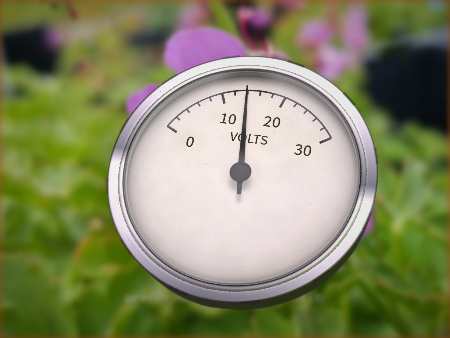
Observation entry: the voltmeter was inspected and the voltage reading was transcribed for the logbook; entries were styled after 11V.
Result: 14V
